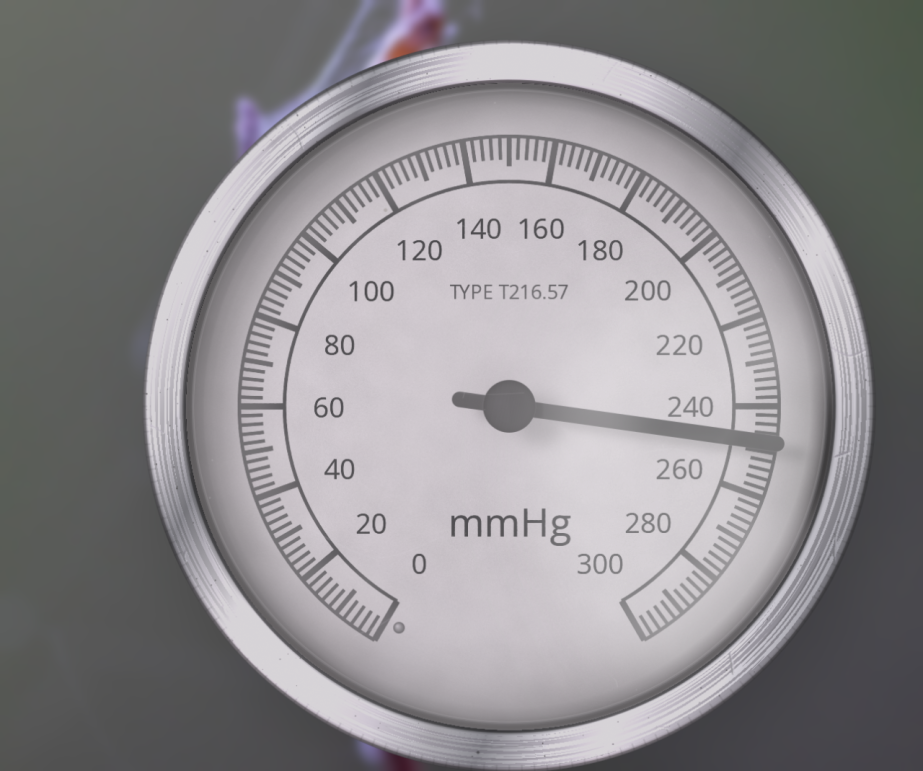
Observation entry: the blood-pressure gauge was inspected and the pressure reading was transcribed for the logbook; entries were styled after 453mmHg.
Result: 248mmHg
